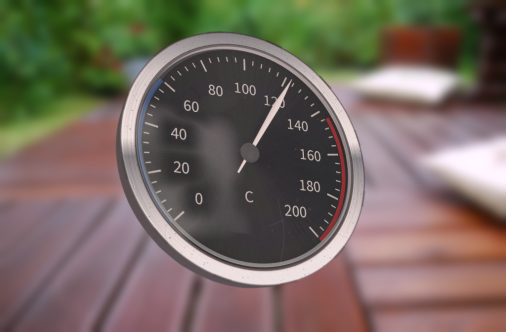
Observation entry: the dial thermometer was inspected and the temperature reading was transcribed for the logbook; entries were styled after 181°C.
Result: 122°C
